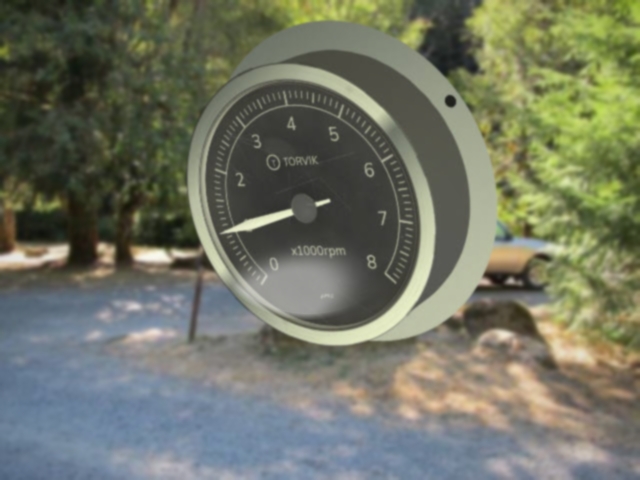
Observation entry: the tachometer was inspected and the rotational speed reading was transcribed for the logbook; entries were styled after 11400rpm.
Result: 1000rpm
